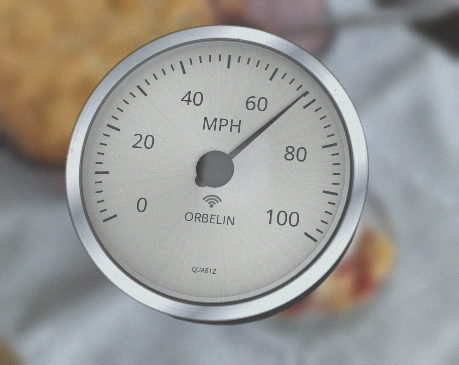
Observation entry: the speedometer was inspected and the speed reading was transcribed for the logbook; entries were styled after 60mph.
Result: 68mph
